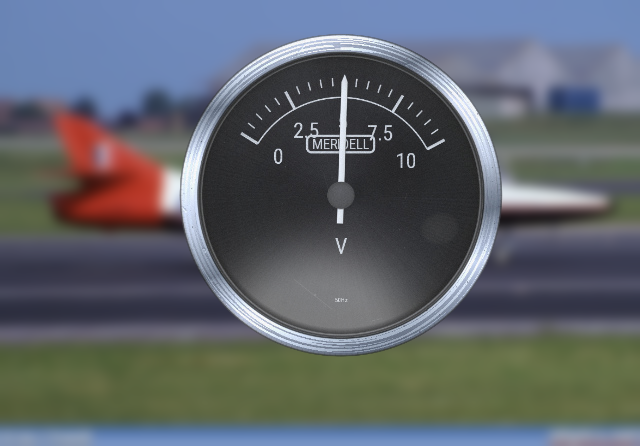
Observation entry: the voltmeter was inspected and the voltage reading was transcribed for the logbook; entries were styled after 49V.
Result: 5V
